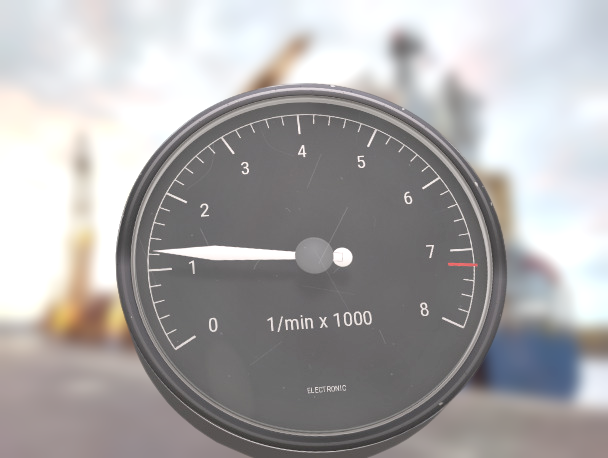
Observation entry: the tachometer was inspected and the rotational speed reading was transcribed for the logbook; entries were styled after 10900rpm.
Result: 1200rpm
